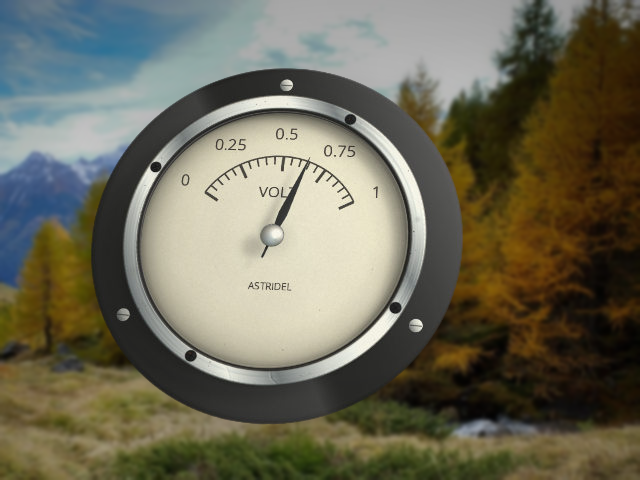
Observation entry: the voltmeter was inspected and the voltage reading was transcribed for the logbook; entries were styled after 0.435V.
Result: 0.65V
